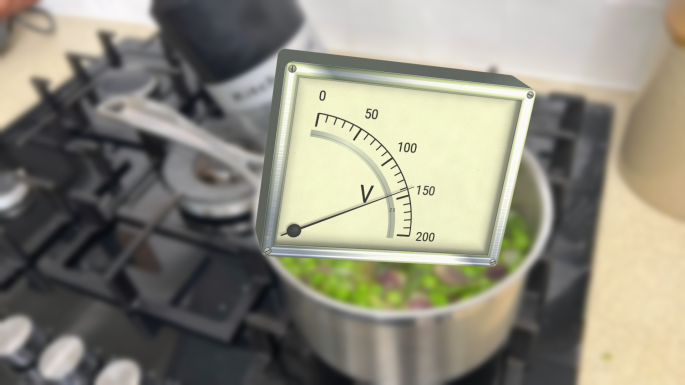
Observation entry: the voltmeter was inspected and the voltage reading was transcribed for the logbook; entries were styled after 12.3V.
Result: 140V
